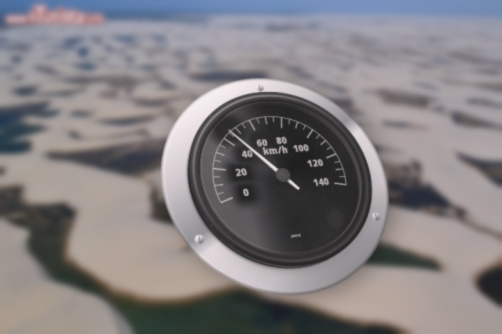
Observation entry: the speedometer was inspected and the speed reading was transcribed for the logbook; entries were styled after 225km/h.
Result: 45km/h
